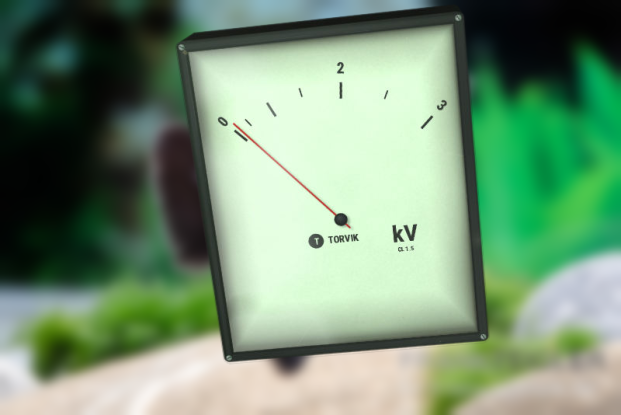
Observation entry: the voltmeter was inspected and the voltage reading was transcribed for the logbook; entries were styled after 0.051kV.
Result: 0.25kV
